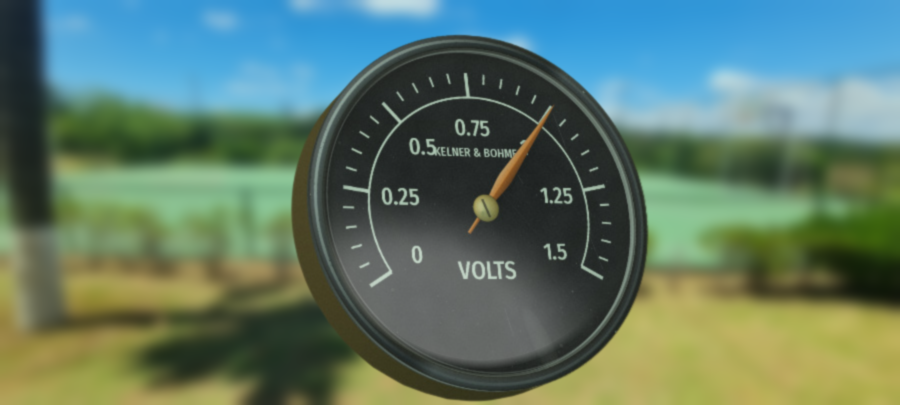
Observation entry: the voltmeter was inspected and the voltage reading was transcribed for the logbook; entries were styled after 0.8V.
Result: 1V
